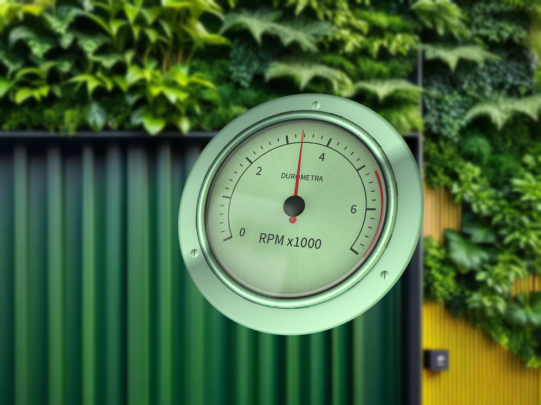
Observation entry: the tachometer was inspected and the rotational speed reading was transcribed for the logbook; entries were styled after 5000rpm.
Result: 3400rpm
